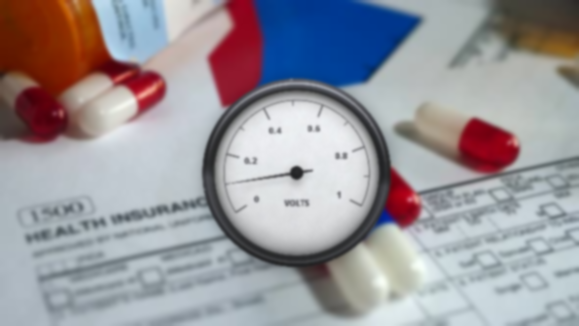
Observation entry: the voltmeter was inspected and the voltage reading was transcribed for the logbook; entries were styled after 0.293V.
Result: 0.1V
